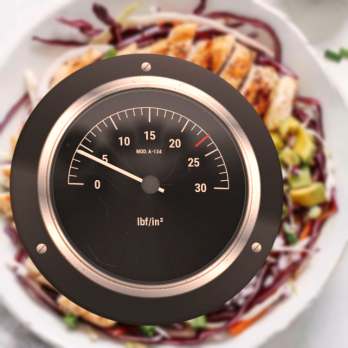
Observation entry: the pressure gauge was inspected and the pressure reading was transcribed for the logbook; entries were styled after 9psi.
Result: 4psi
